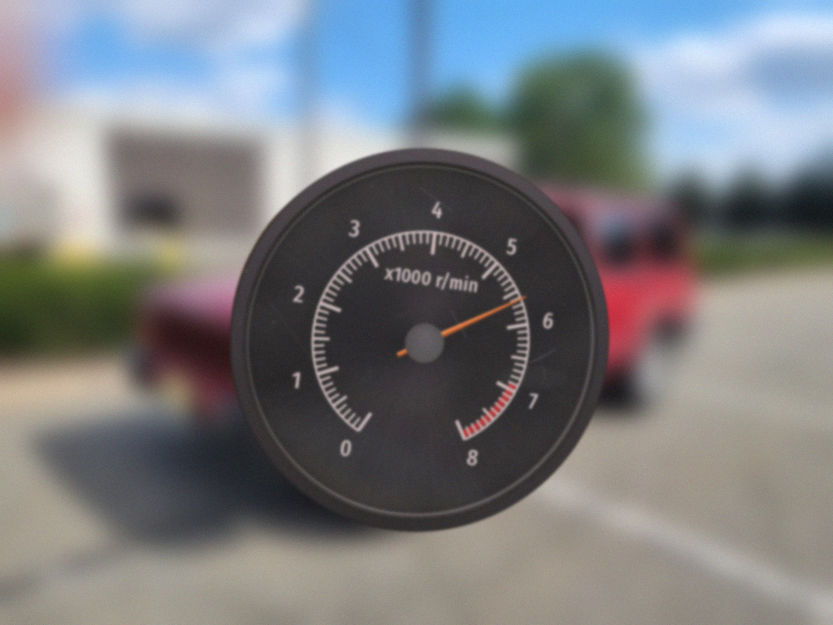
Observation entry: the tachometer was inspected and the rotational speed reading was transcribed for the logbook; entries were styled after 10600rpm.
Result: 5600rpm
